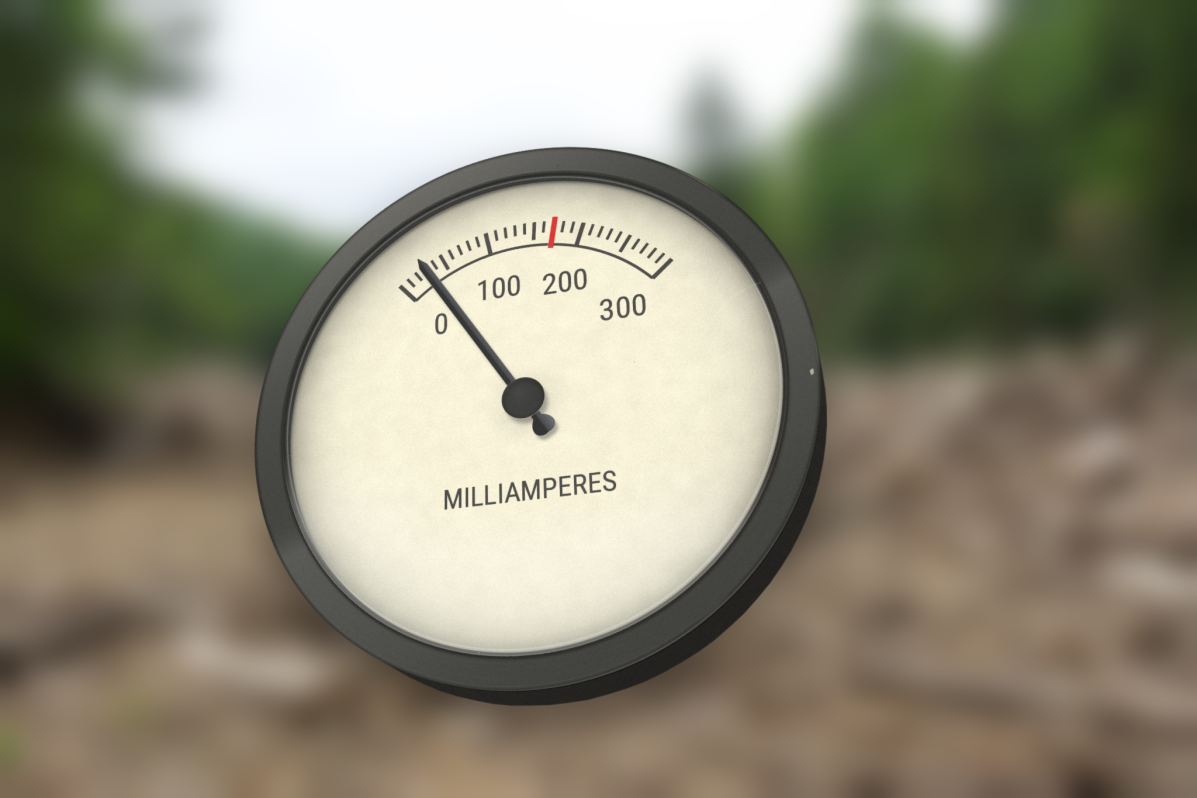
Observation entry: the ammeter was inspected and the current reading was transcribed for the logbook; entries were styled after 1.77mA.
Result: 30mA
